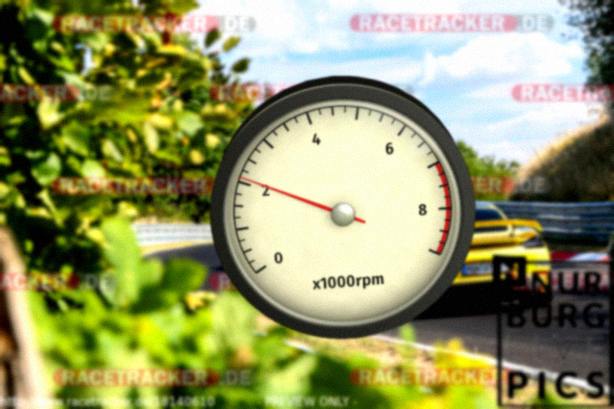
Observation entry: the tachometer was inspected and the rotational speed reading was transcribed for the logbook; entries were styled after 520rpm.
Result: 2125rpm
